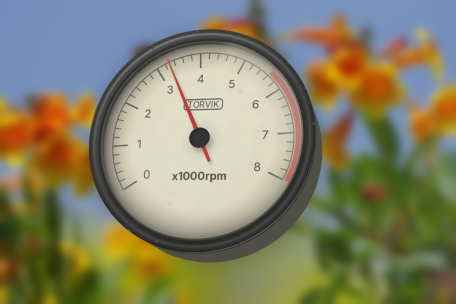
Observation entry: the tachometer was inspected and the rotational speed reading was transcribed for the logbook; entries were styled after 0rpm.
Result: 3300rpm
